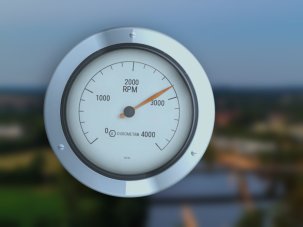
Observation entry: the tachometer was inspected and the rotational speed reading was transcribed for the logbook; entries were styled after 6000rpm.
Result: 2800rpm
